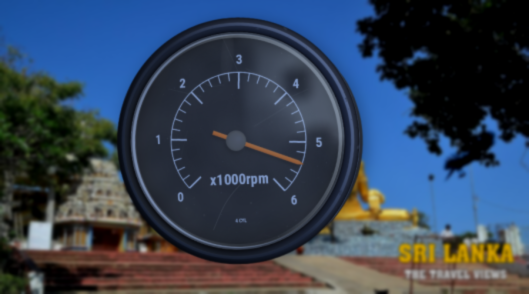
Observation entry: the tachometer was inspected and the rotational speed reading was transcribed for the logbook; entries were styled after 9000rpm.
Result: 5400rpm
